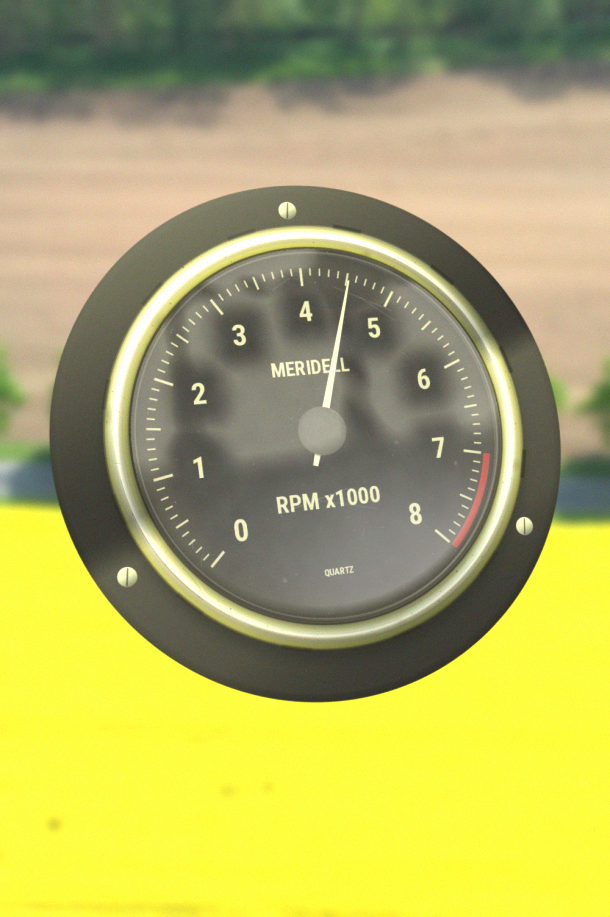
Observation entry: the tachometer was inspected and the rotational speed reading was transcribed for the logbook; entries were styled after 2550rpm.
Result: 4500rpm
